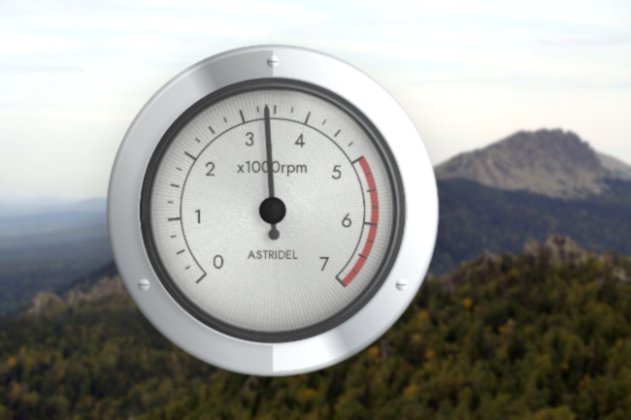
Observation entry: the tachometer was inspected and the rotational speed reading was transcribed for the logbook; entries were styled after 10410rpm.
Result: 3375rpm
